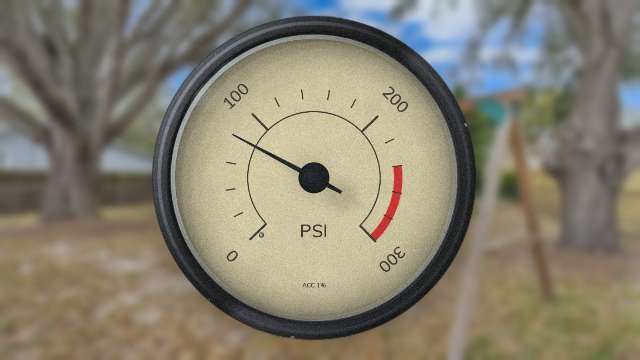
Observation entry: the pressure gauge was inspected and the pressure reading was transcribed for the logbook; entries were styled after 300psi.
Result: 80psi
